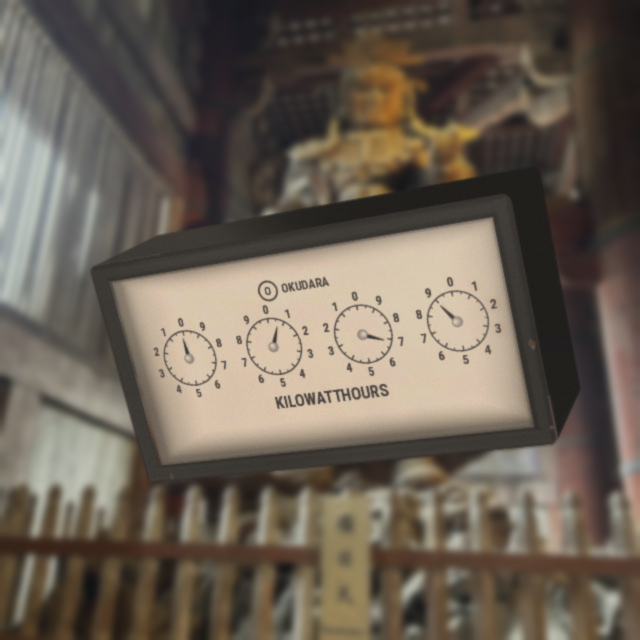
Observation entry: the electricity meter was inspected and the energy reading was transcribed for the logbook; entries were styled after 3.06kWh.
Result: 69kWh
